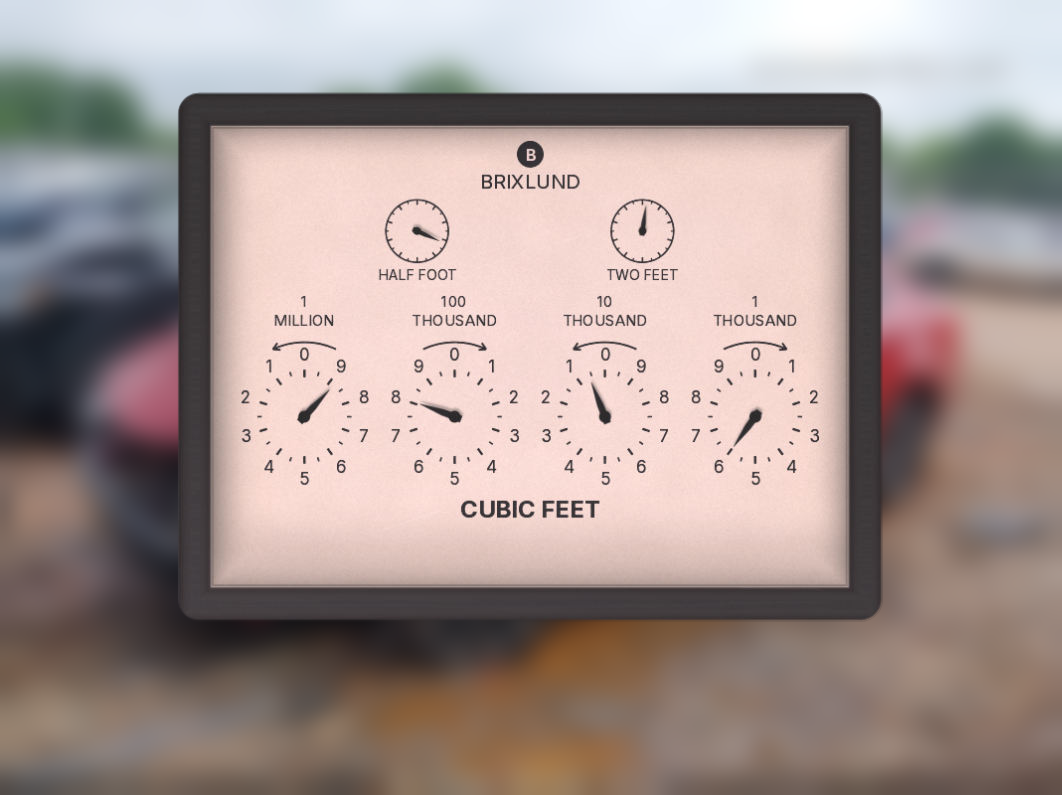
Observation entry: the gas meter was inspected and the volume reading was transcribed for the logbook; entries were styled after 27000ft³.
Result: 880600ft³
